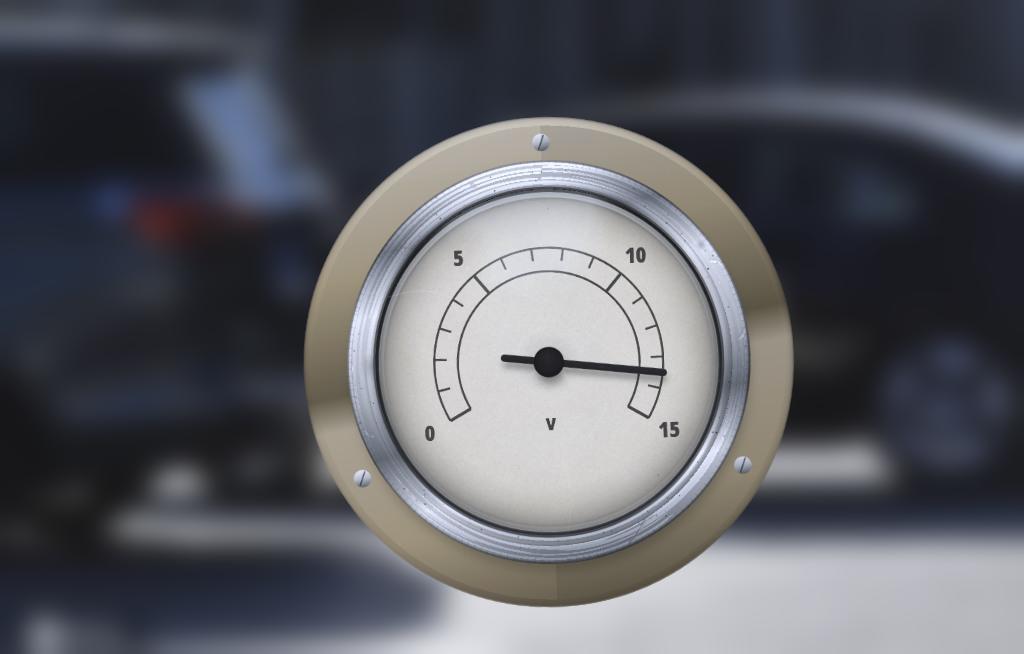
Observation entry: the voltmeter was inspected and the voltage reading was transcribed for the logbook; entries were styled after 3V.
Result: 13.5V
